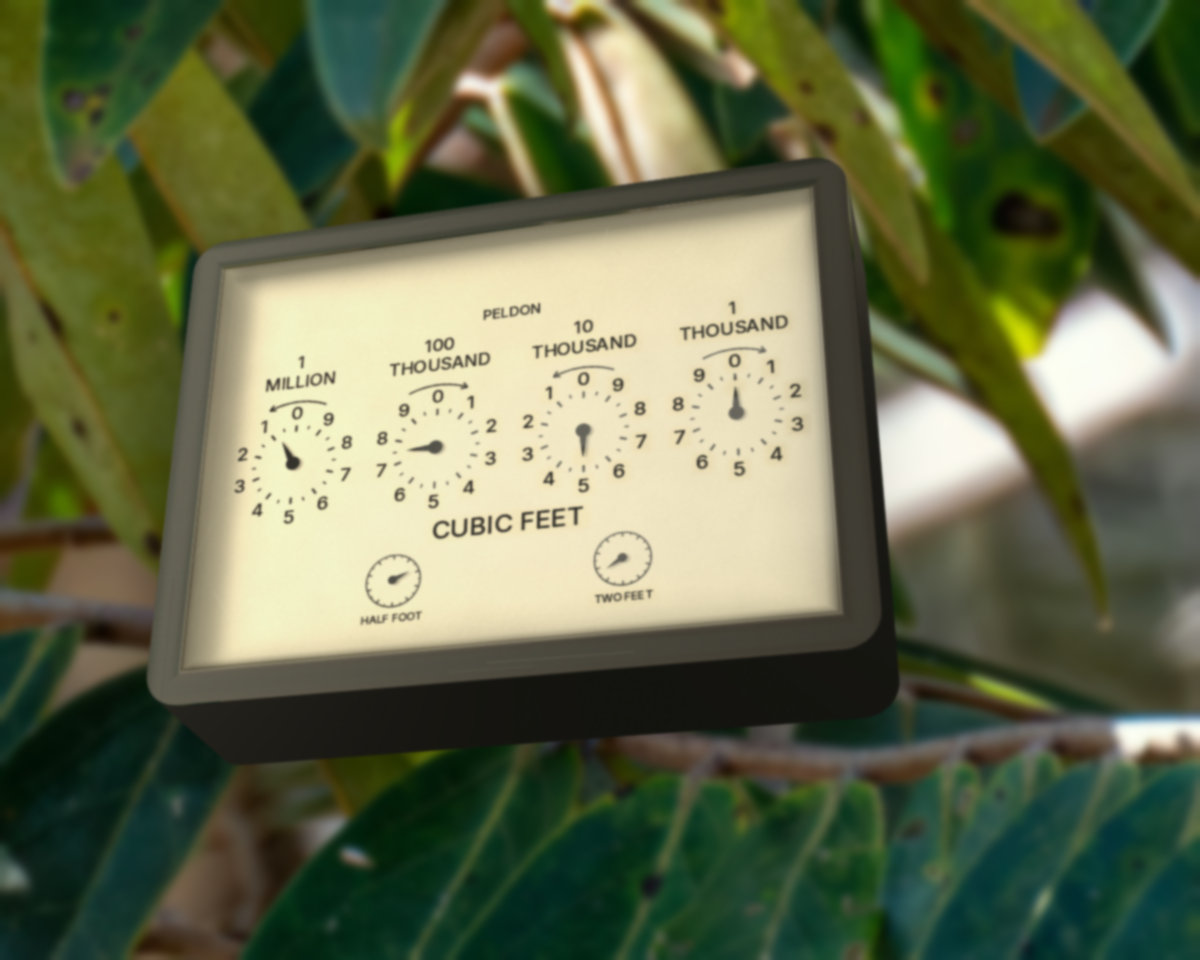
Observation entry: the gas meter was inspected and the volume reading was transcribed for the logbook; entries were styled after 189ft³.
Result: 75000ft³
